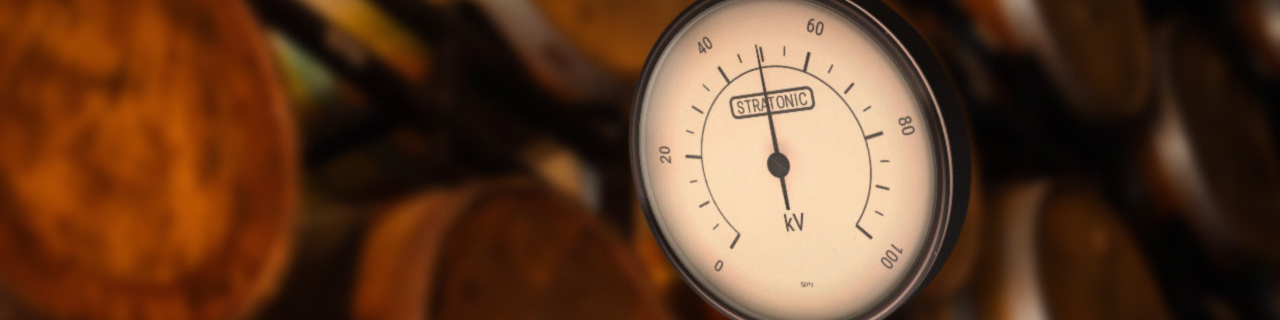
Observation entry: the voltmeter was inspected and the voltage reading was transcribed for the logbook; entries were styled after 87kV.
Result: 50kV
